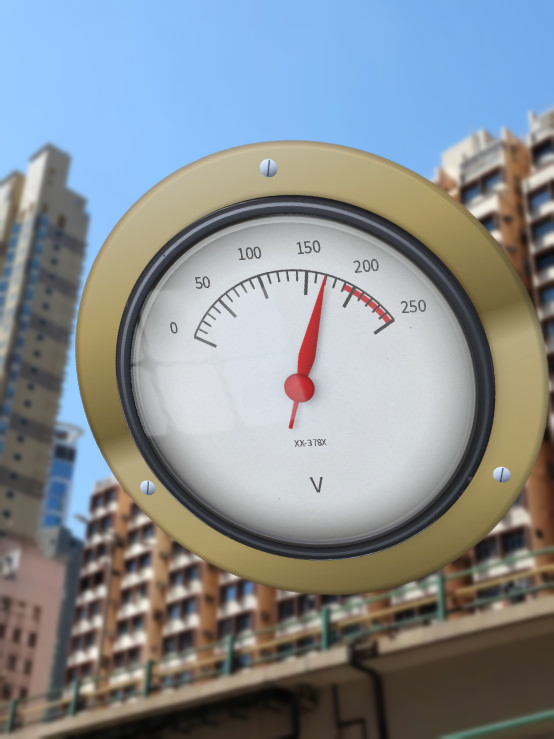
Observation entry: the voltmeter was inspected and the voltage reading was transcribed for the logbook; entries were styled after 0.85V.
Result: 170V
